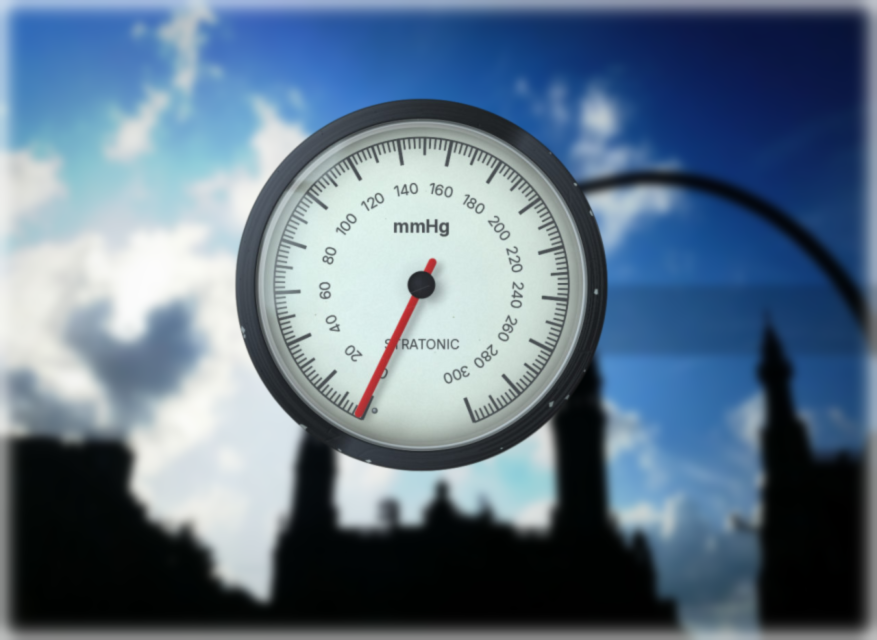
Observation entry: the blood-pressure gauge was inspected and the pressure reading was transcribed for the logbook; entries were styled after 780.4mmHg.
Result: 2mmHg
